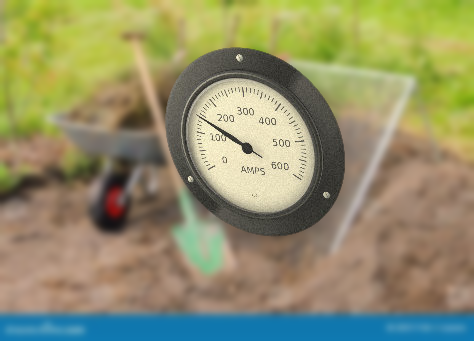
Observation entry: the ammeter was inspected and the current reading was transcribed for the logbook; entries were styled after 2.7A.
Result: 150A
